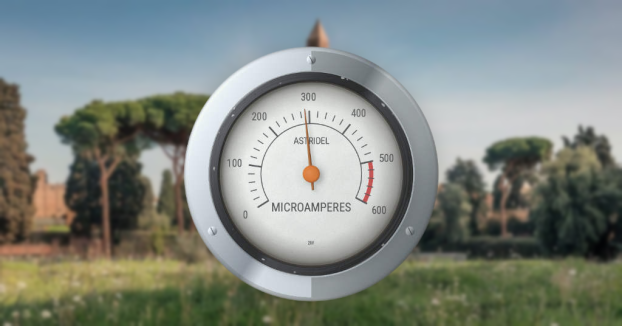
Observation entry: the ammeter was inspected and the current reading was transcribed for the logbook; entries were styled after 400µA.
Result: 290µA
